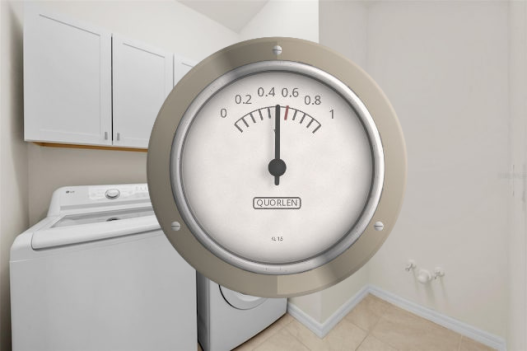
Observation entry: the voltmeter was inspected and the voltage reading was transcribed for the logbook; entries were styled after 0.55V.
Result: 0.5V
